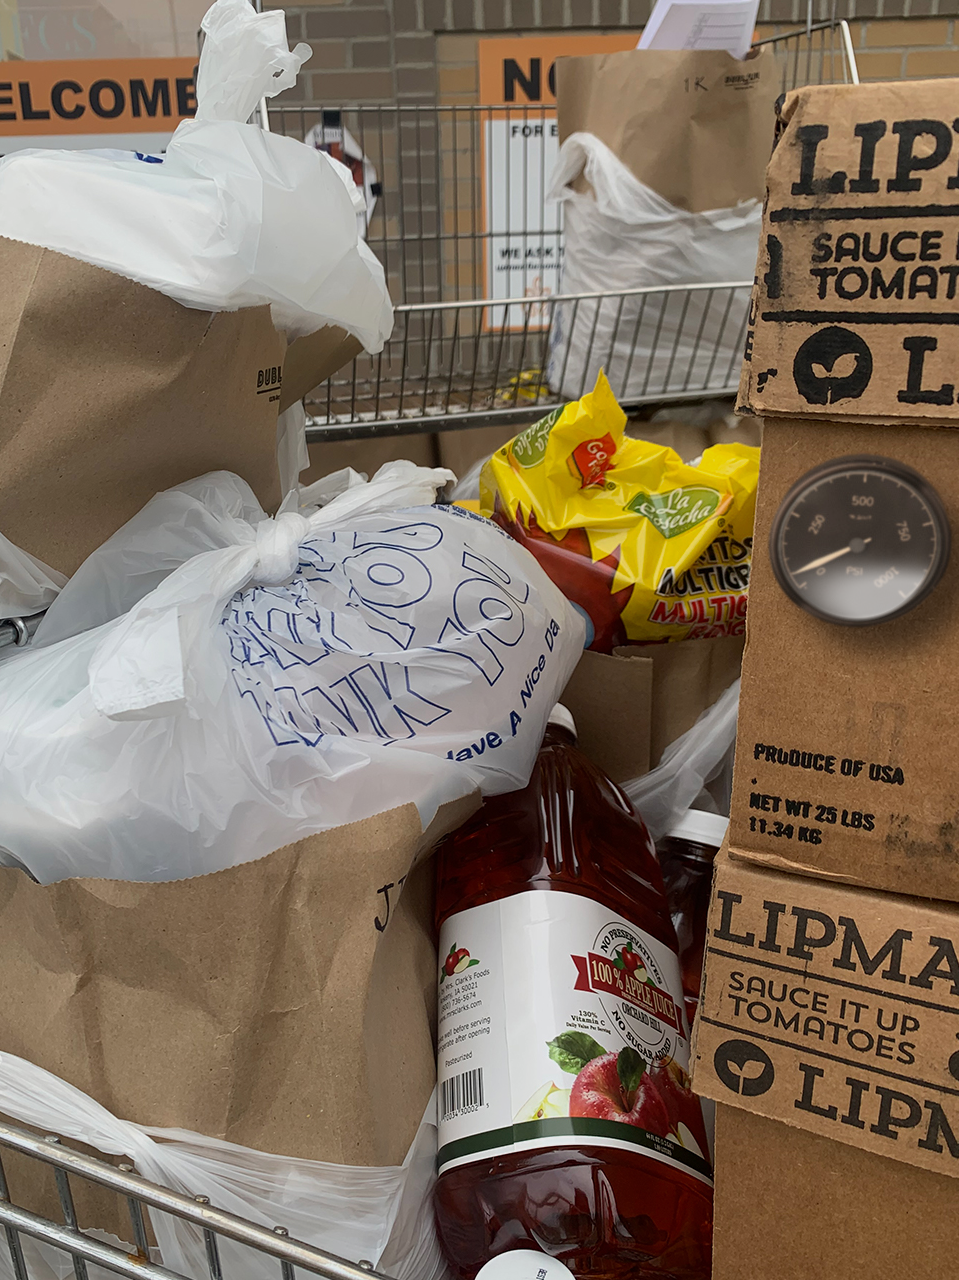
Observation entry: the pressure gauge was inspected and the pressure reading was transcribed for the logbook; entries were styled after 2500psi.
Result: 50psi
